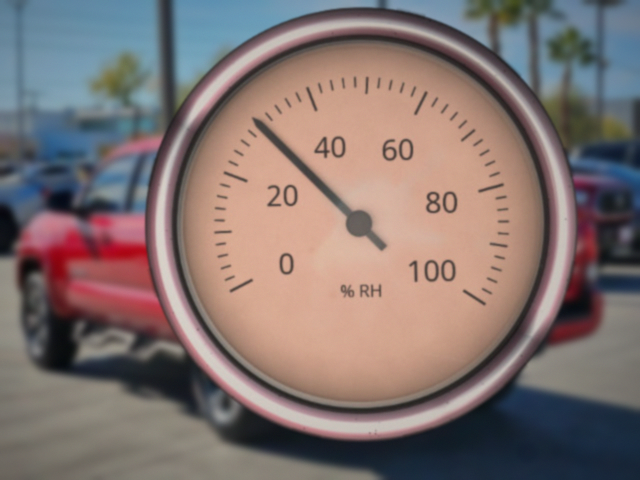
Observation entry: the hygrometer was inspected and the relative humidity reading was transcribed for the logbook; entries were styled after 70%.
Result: 30%
